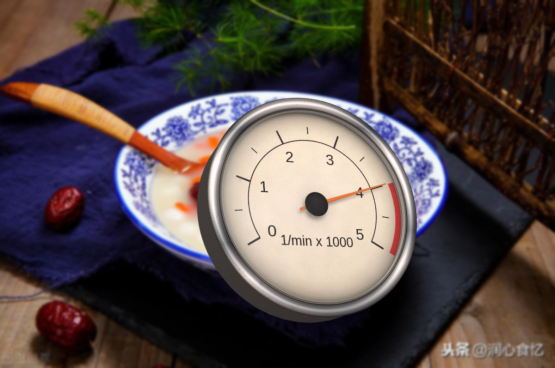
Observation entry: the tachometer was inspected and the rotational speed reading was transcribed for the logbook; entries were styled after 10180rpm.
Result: 4000rpm
